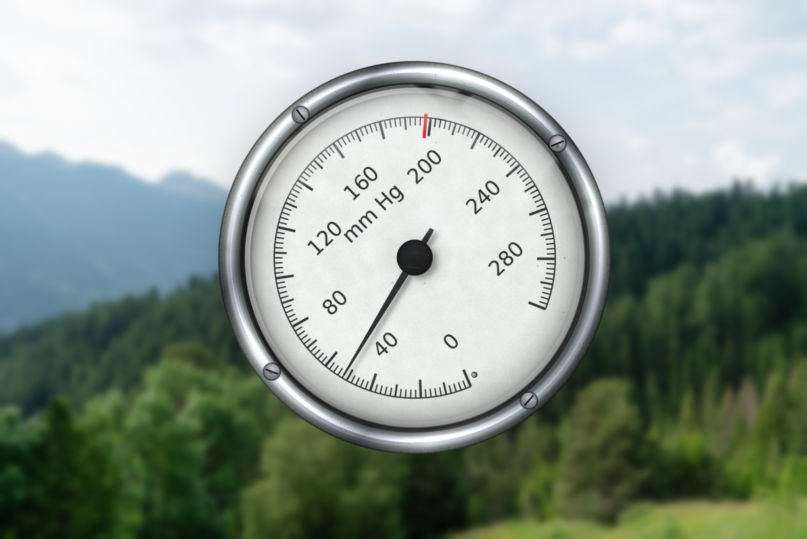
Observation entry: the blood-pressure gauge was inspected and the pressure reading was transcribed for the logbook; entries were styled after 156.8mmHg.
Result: 52mmHg
